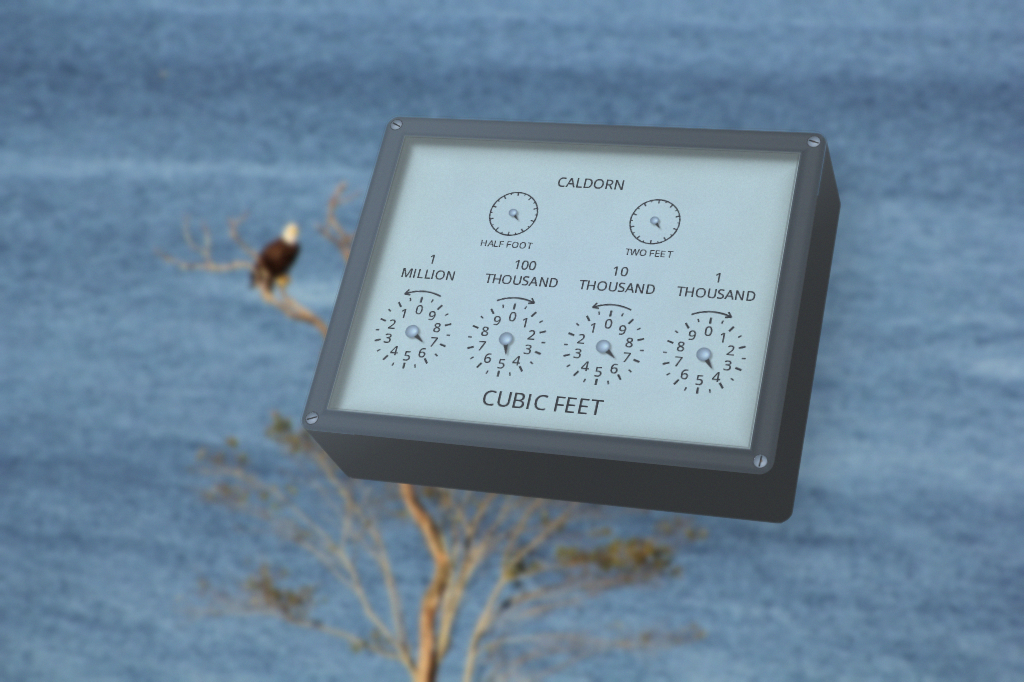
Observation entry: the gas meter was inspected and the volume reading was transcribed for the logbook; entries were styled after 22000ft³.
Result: 646400ft³
